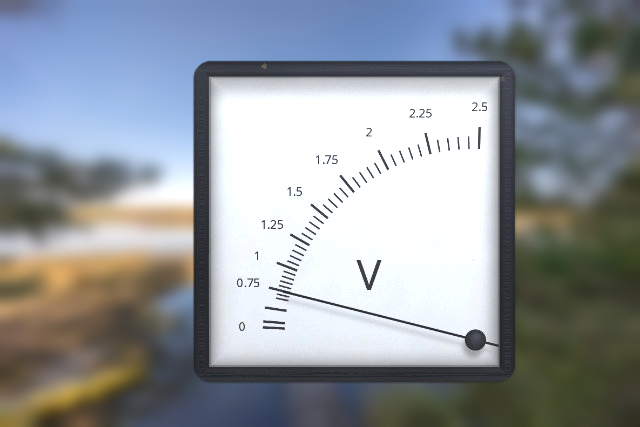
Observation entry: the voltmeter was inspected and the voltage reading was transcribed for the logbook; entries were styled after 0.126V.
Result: 0.75V
